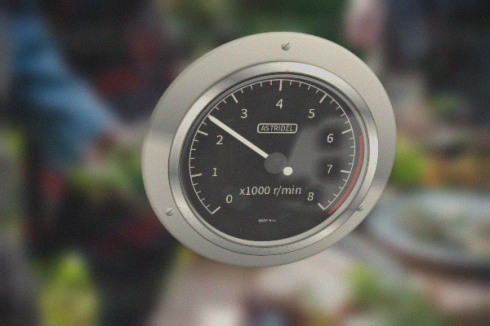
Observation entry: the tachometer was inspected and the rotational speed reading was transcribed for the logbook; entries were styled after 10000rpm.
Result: 2400rpm
